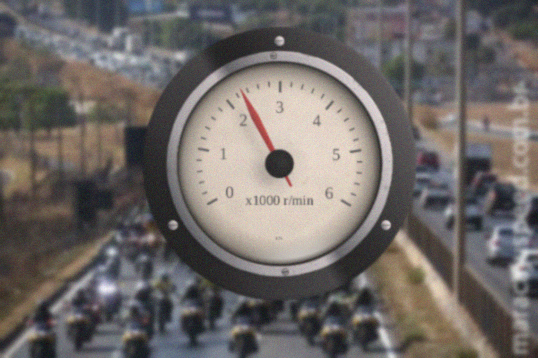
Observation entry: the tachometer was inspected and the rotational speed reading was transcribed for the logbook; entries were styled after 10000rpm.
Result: 2300rpm
